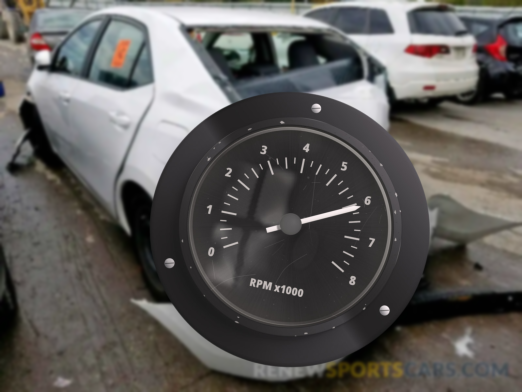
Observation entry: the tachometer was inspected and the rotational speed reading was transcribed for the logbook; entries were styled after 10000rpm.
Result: 6125rpm
